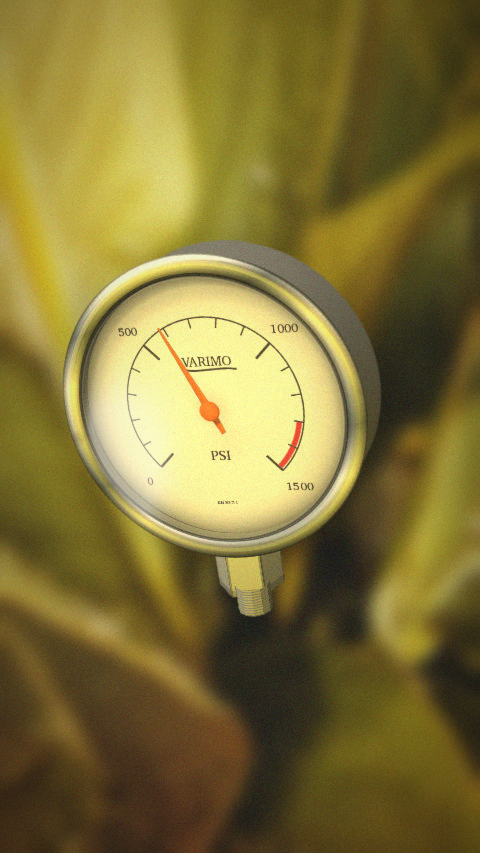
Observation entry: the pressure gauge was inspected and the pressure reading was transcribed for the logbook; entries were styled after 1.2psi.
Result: 600psi
